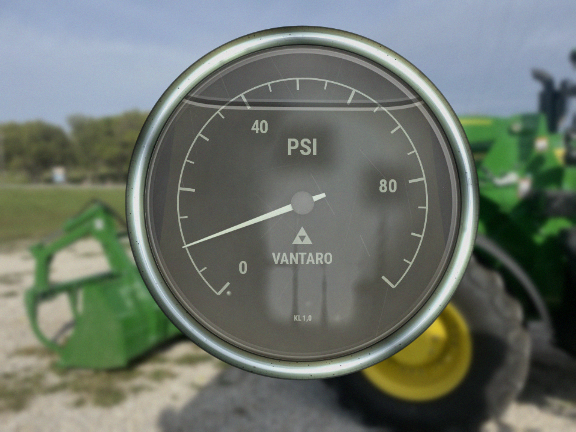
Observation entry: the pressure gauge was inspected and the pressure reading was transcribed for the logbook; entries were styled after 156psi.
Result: 10psi
